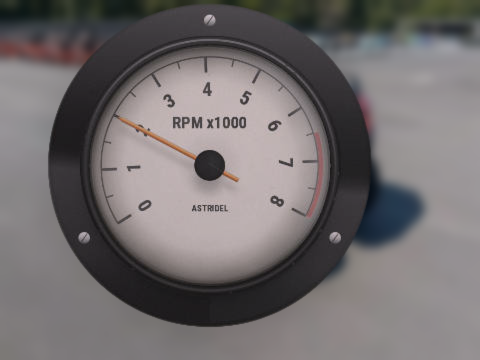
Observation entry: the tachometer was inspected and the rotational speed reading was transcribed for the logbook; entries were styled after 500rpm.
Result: 2000rpm
